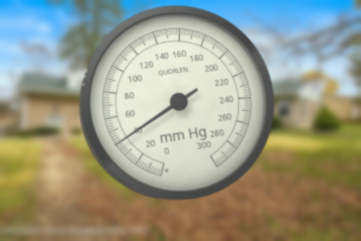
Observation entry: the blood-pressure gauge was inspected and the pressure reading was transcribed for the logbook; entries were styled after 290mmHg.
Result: 40mmHg
